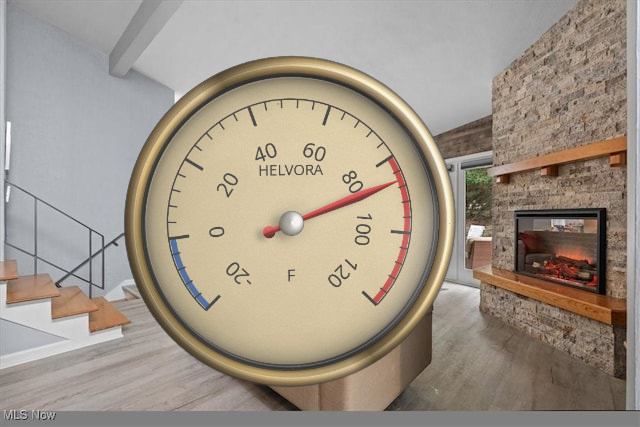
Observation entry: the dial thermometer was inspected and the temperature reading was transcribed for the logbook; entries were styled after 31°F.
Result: 86°F
